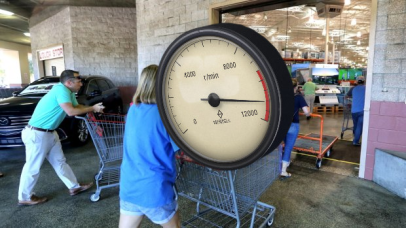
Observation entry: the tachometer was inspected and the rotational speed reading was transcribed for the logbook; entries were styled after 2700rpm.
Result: 11000rpm
